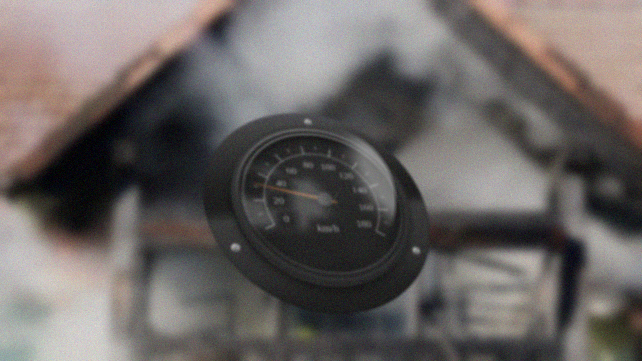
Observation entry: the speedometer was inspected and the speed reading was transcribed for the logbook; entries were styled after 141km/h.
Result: 30km/h
